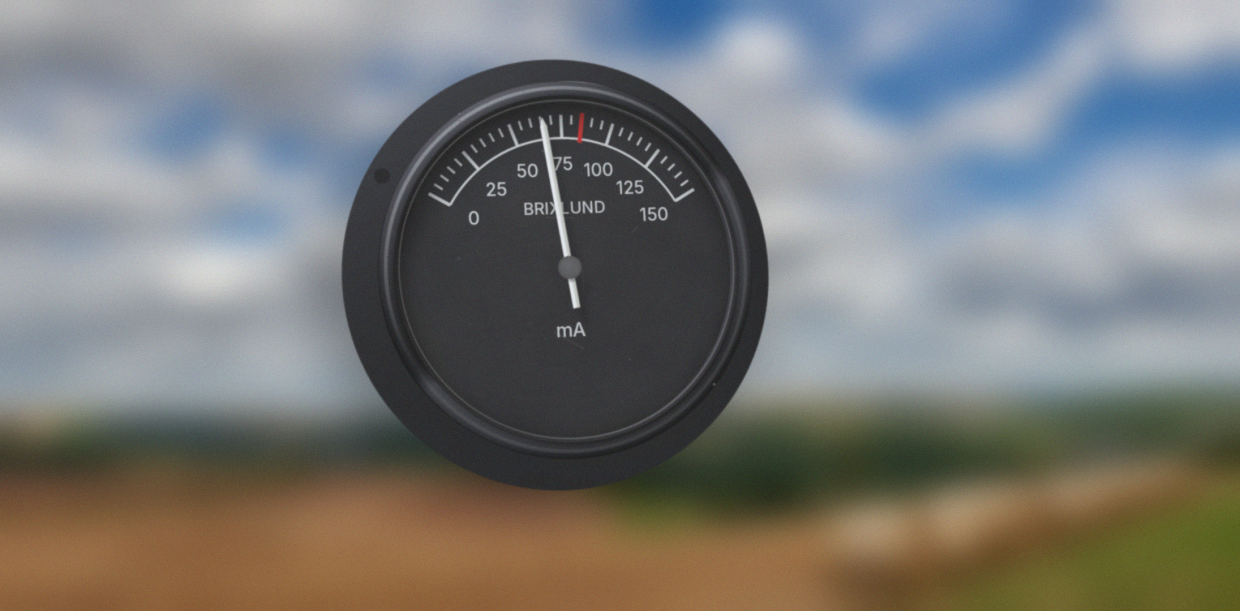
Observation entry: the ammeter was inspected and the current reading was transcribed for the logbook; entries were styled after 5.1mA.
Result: 65mA
